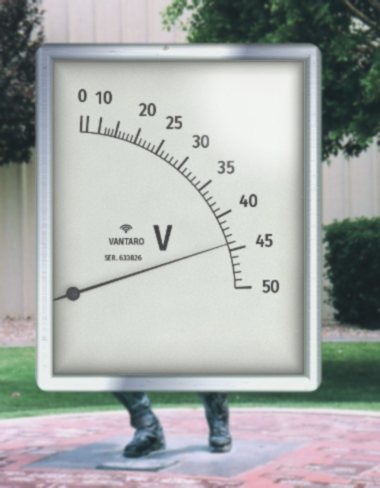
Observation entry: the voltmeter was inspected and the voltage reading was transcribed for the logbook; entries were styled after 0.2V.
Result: 44V
